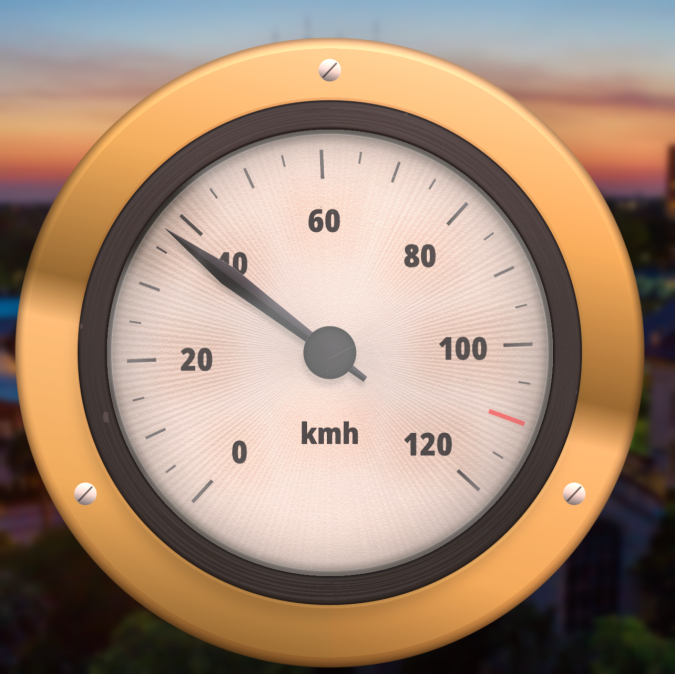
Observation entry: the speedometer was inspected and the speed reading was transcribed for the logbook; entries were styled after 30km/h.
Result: 37.5km/h
